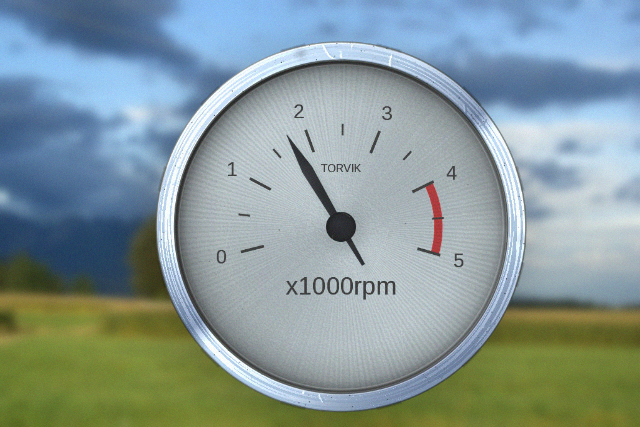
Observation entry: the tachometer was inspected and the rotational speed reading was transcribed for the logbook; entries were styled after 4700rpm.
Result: 1750rpm
